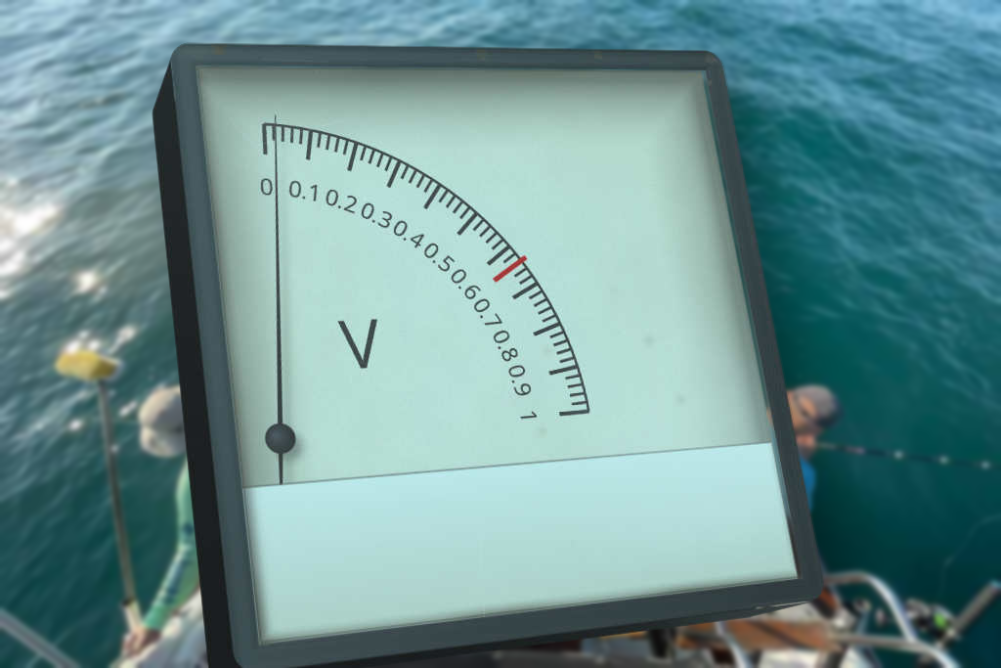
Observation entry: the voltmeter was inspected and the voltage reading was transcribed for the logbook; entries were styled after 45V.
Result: 0.02V
